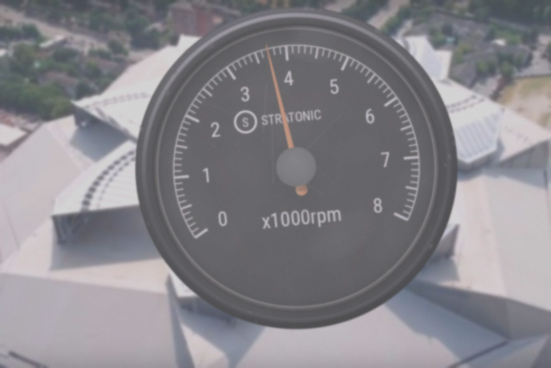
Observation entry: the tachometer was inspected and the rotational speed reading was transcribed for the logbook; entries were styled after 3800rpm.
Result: 3700rpm
